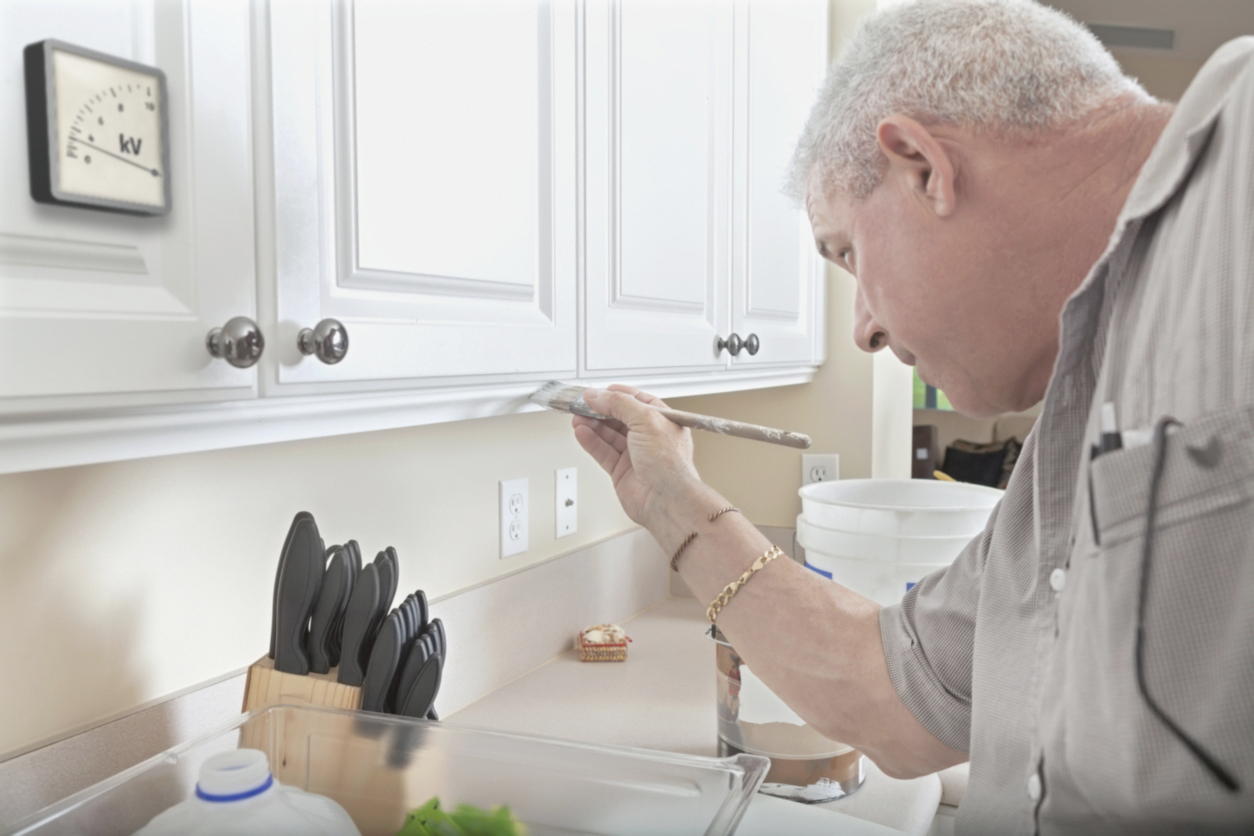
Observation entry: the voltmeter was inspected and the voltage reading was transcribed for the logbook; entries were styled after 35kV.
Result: 3kV
